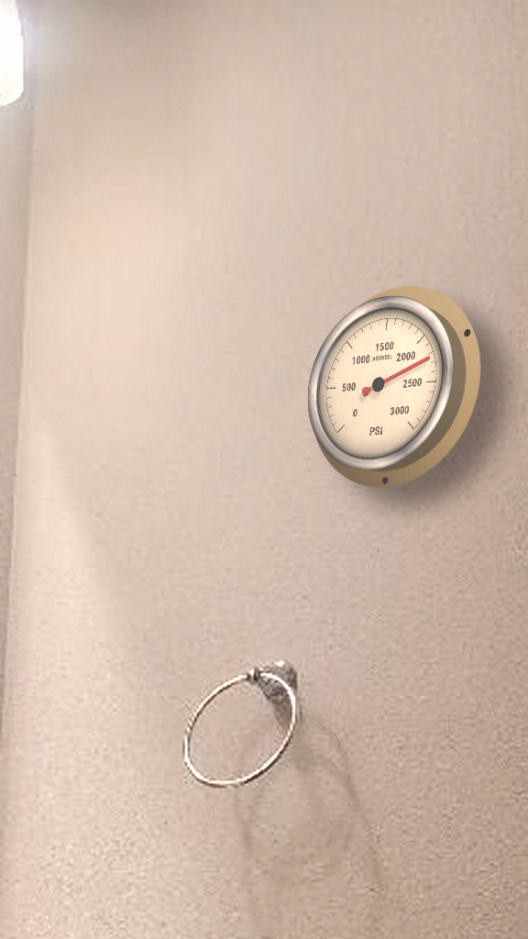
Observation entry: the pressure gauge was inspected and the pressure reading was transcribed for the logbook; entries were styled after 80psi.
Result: 2250psi
